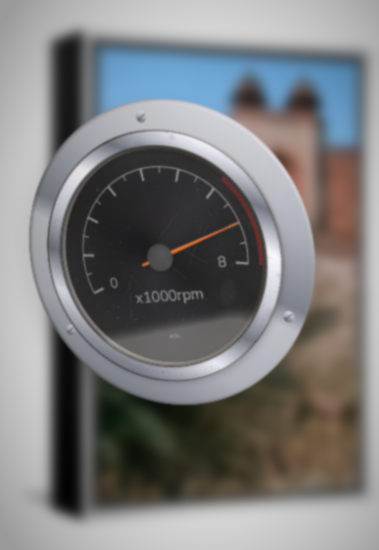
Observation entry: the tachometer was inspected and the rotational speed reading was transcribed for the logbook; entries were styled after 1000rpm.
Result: 7000rpm
